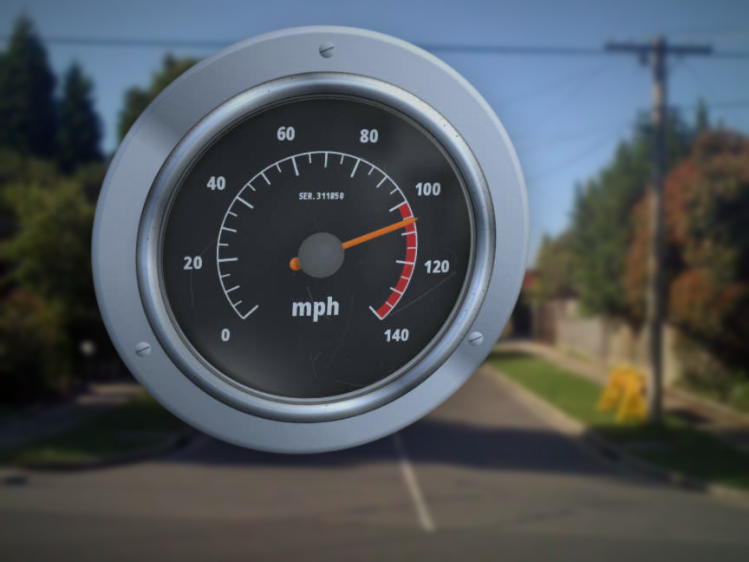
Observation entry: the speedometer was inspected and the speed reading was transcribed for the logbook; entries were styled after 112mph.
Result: 105mph
